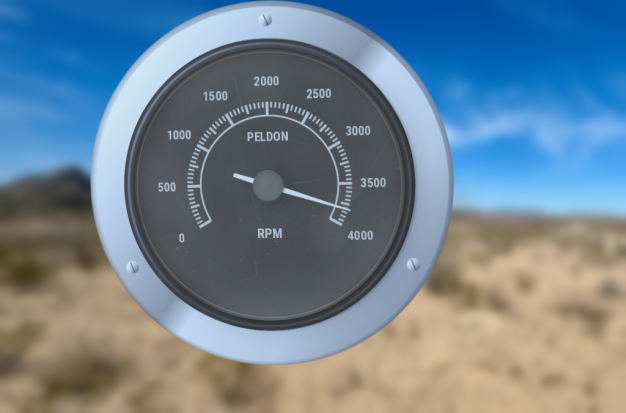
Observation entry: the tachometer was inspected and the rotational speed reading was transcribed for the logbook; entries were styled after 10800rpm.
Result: 3800rpm
